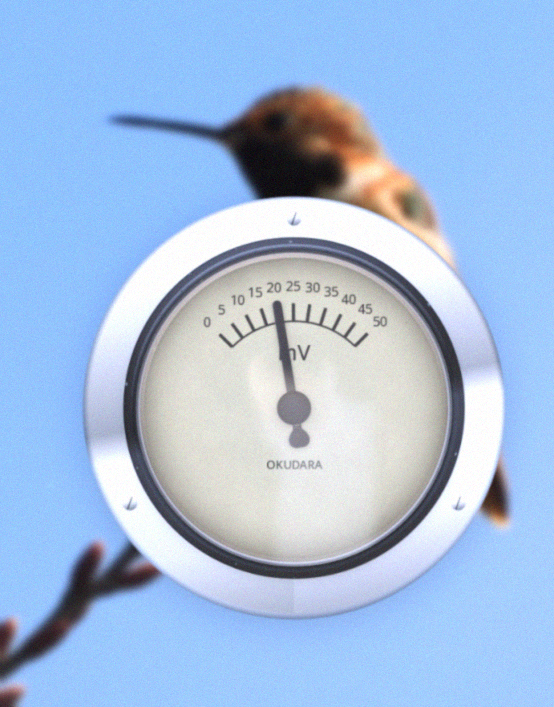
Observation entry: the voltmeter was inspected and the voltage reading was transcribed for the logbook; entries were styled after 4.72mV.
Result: 20mV
